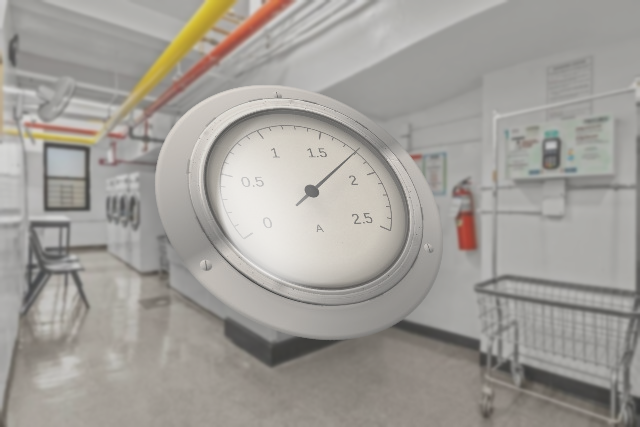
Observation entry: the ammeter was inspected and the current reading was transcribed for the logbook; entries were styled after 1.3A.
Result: 1.8A
